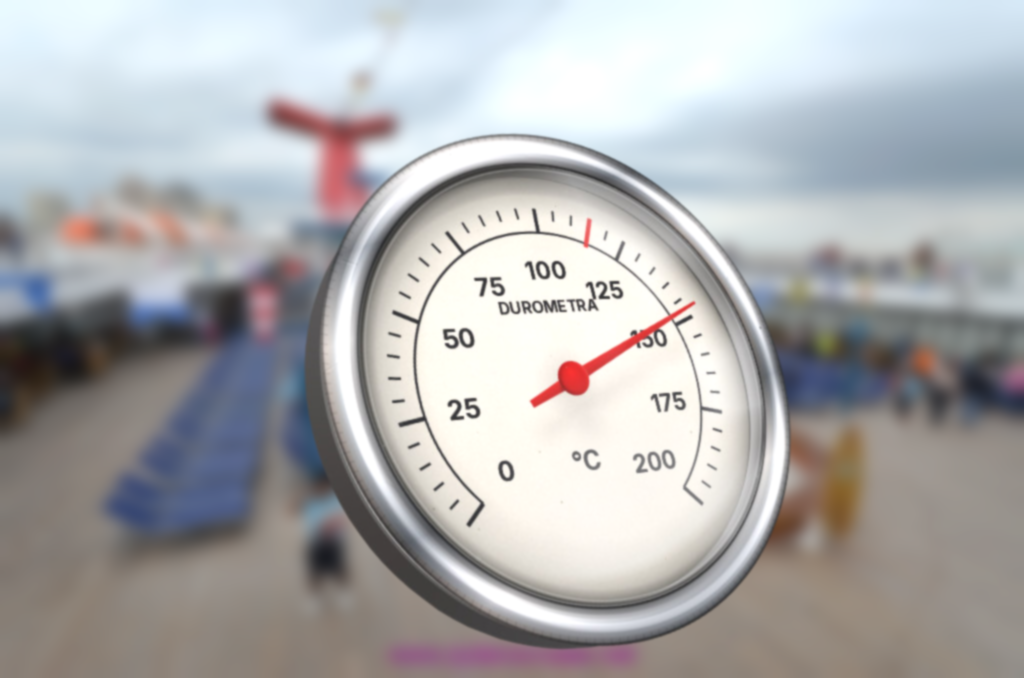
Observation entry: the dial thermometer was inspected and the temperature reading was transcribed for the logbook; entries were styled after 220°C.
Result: 147.5°C
